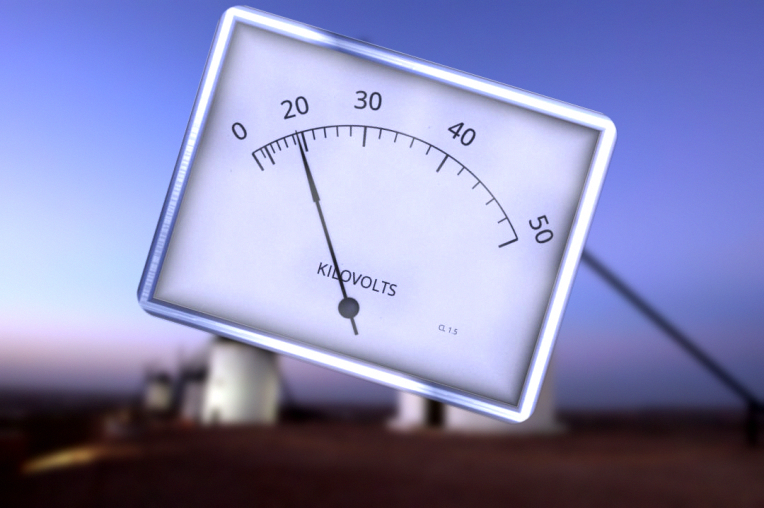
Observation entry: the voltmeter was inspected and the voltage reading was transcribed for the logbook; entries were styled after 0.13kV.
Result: 19kV
